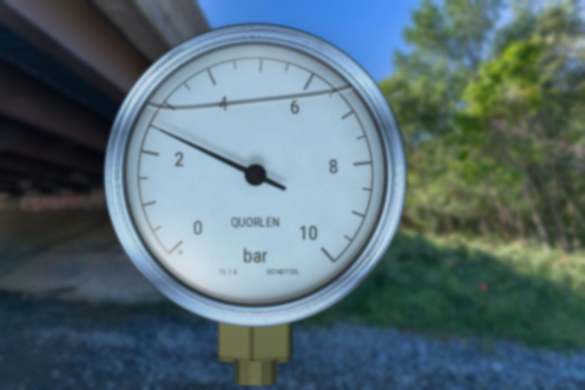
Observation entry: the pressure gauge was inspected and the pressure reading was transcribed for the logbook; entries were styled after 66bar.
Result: 2.5bar
